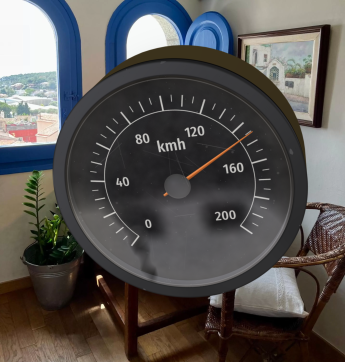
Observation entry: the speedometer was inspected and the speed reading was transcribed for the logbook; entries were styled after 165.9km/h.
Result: 145km/h
